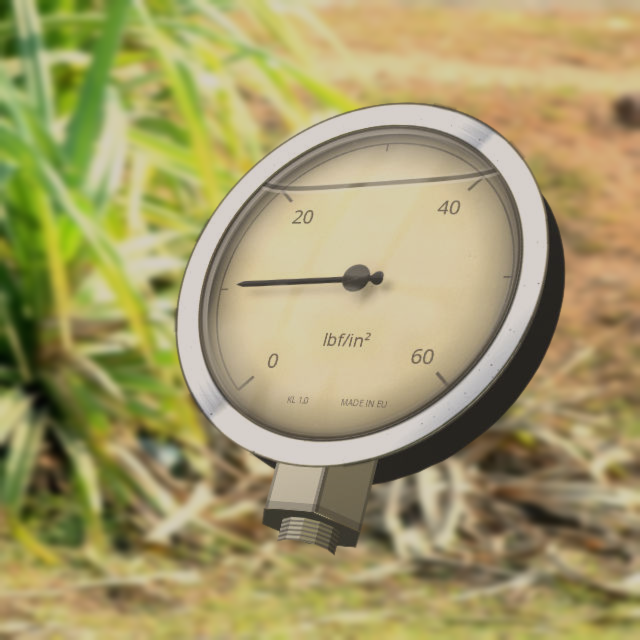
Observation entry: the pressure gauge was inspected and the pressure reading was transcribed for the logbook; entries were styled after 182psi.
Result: 10psi
